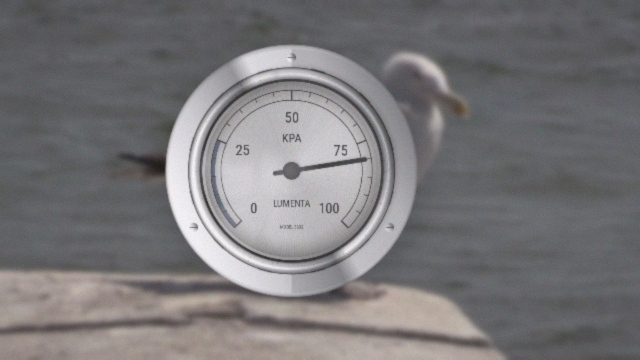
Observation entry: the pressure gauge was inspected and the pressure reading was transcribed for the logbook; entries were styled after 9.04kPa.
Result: 80kPa
